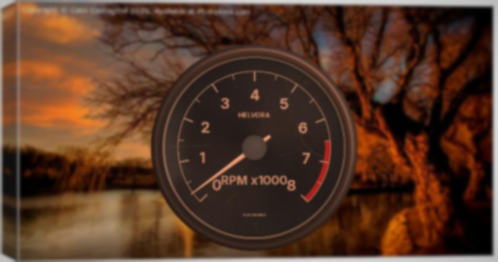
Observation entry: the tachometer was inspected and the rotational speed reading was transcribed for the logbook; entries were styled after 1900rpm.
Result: 250rpm
